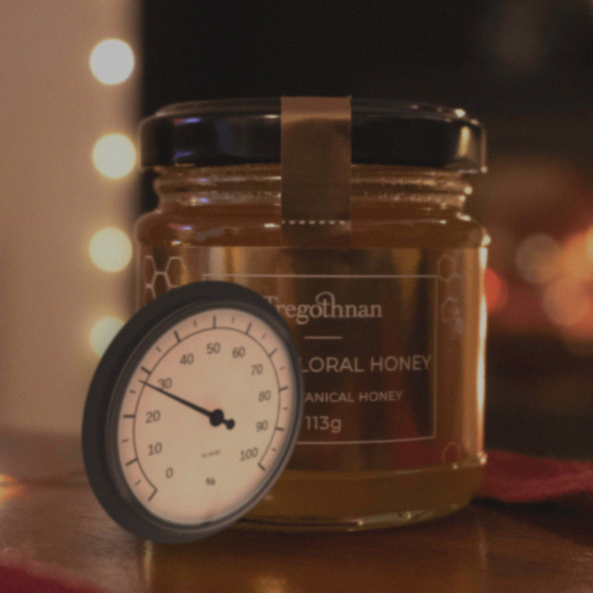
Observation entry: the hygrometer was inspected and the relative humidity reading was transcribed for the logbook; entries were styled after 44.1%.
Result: 27.5%
